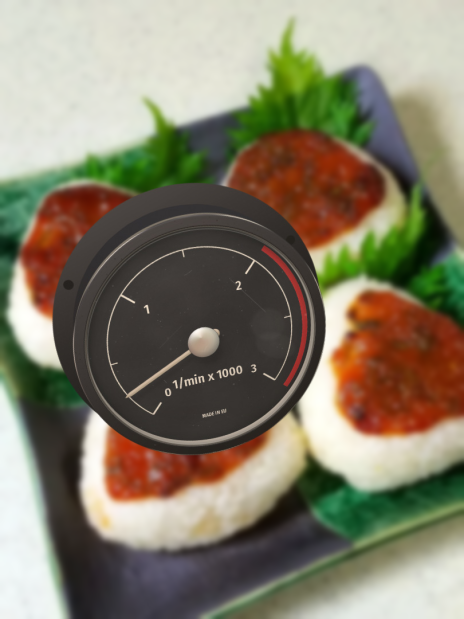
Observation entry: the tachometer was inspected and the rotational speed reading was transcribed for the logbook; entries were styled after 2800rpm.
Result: 250rpm
